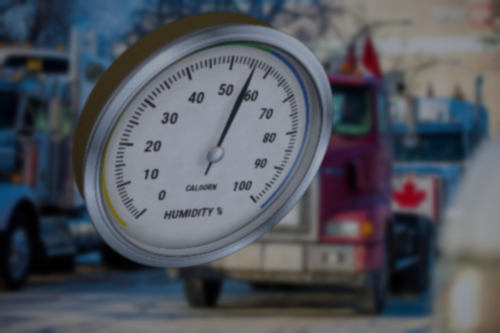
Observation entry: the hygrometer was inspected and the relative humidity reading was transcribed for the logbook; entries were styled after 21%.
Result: 55%
